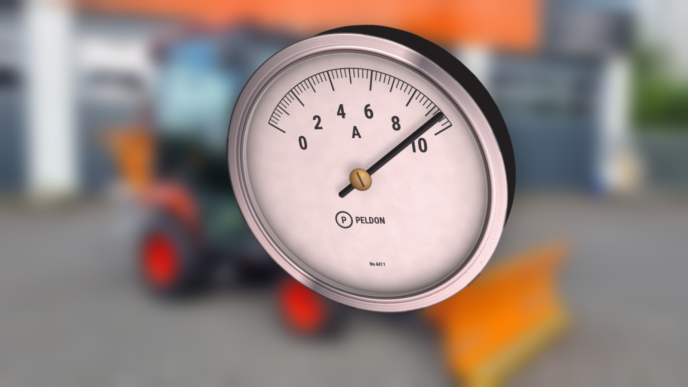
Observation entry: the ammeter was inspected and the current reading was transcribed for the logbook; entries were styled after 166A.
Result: 9.4A
